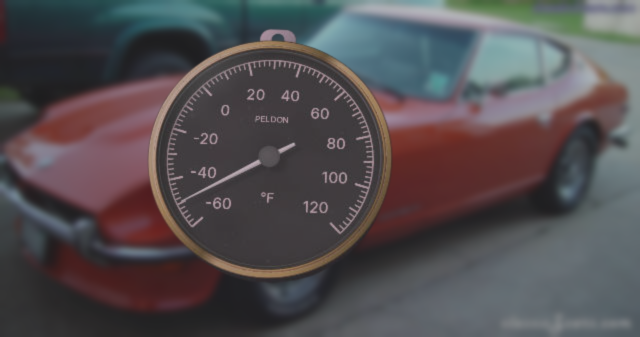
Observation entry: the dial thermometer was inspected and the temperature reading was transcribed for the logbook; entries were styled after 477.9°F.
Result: -50°F
